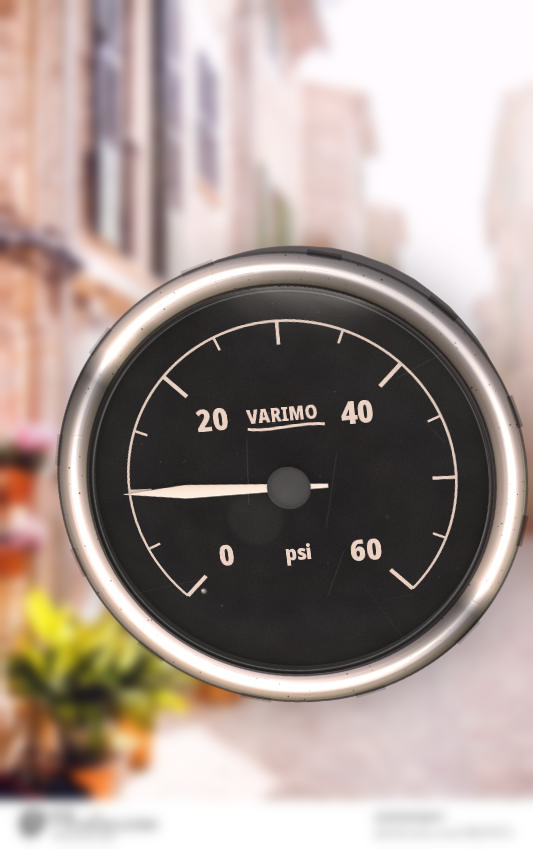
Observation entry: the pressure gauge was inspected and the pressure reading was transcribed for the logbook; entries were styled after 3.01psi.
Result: 10psi
